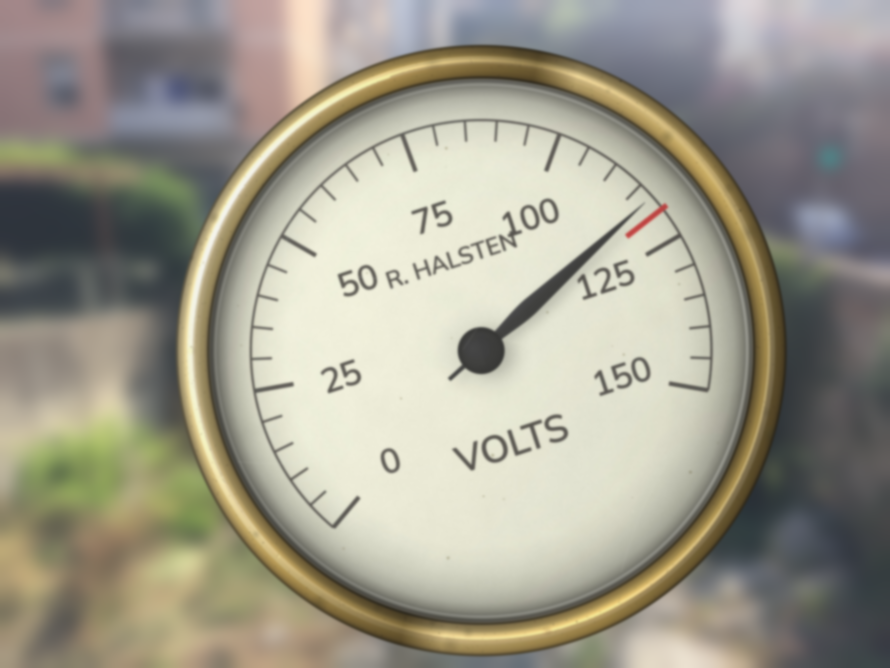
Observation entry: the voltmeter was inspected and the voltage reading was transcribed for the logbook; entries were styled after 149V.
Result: 117.5V
